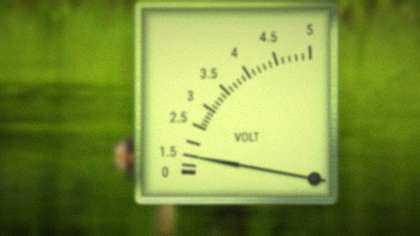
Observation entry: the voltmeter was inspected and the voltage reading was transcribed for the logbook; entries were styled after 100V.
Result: 1.5V
